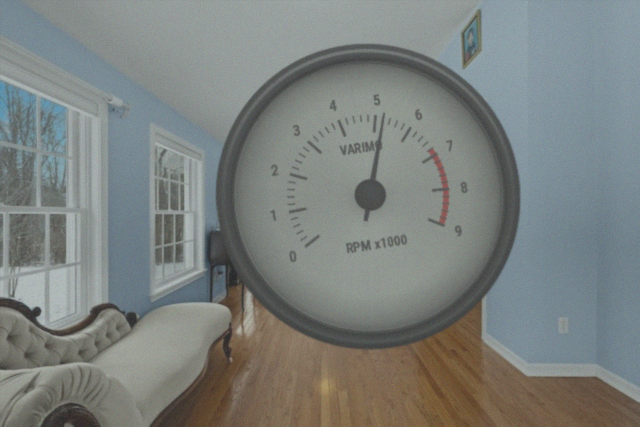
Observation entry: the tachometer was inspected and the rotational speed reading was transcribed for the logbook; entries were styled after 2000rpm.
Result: 5200rpm
